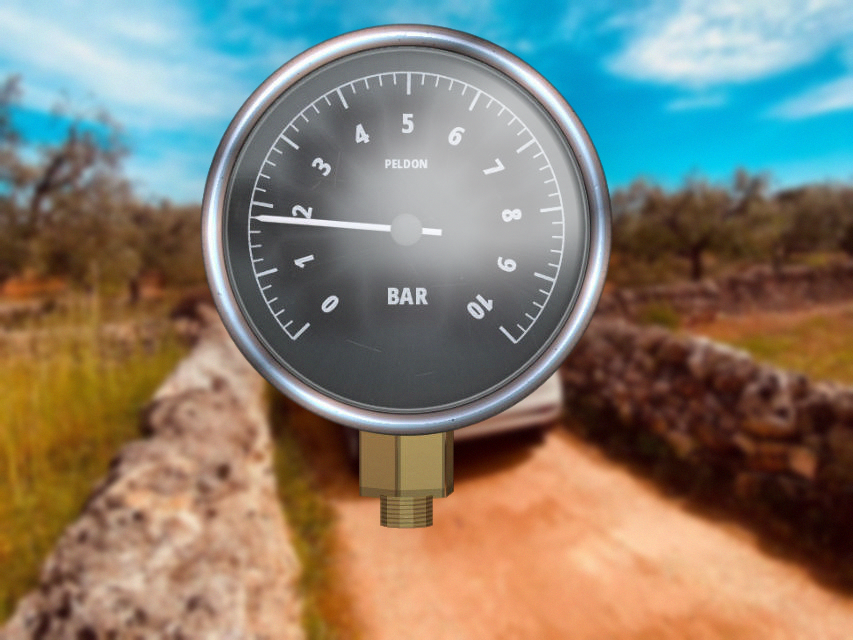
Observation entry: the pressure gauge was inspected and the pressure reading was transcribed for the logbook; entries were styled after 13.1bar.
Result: 1.8bar
